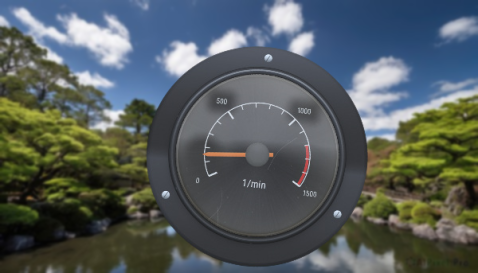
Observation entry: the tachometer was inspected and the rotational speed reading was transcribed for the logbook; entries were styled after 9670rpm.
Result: 150rpm
